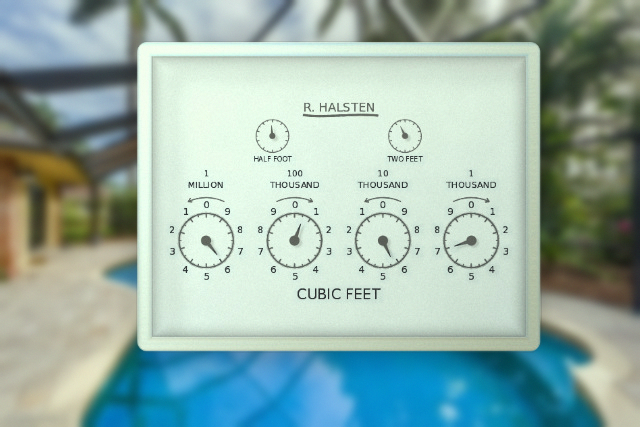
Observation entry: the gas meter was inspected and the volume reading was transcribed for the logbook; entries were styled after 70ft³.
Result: 605700ft³
